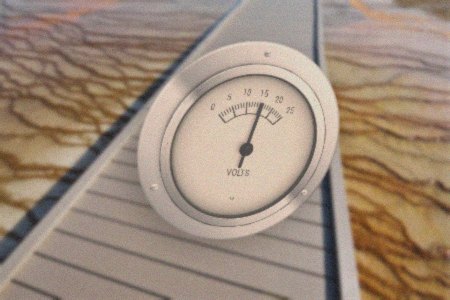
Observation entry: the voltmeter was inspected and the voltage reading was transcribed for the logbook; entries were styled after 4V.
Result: 15V
